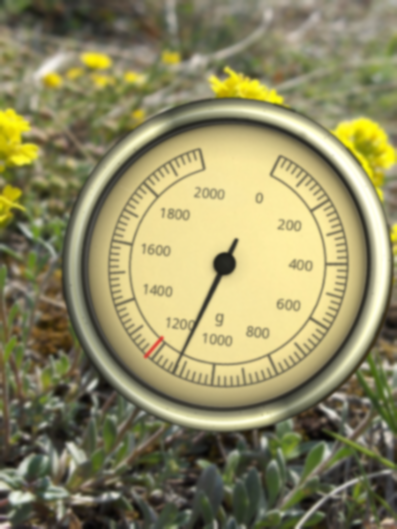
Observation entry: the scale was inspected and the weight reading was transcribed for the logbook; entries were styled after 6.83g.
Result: 1120g
